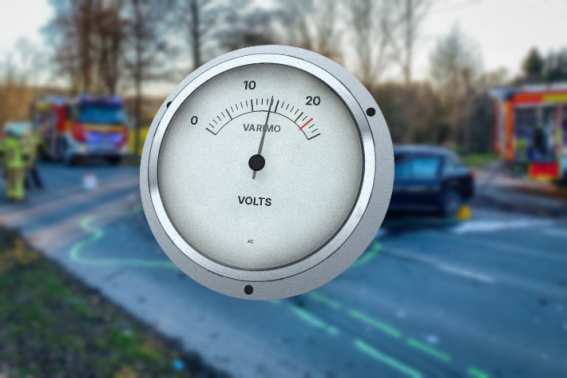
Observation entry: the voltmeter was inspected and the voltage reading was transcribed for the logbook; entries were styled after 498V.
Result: 14V
